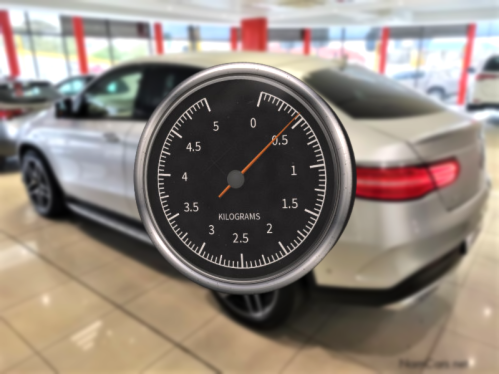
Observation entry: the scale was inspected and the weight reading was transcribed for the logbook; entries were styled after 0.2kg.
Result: 0.45kg
